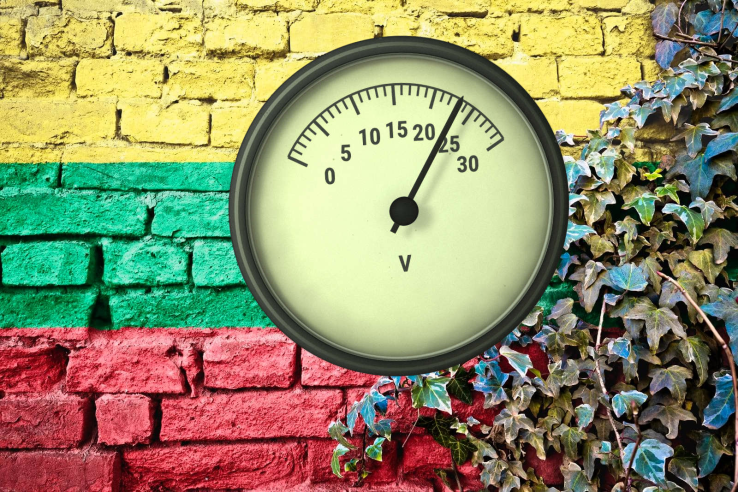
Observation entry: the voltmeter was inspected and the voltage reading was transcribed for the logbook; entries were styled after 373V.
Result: 23V
